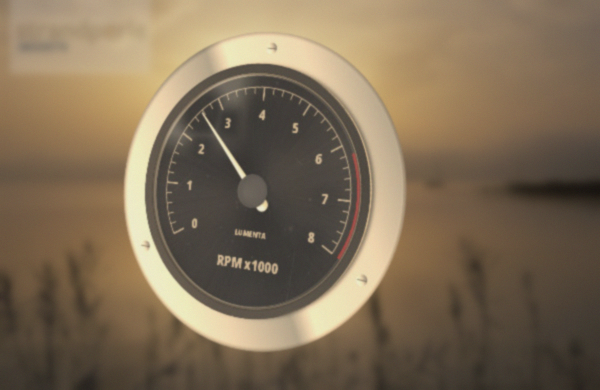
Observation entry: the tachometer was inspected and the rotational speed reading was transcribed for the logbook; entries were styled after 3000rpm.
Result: 2600rpm
